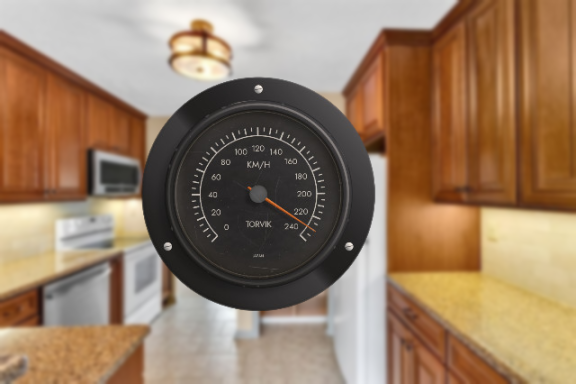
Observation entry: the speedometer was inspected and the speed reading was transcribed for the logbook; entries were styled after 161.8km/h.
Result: 230km/h
